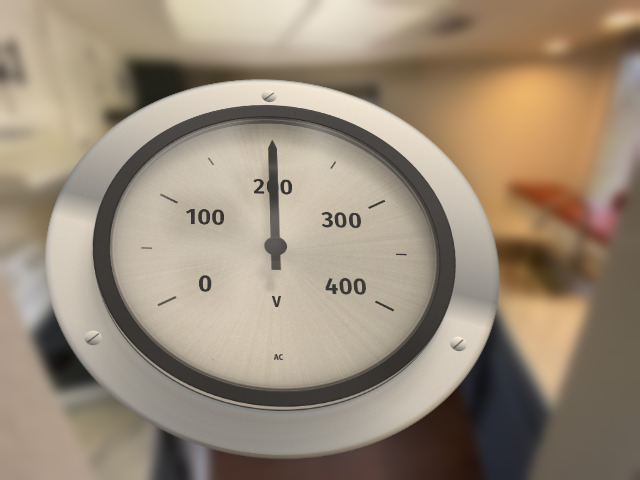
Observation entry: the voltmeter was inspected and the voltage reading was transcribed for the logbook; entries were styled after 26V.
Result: 200V
